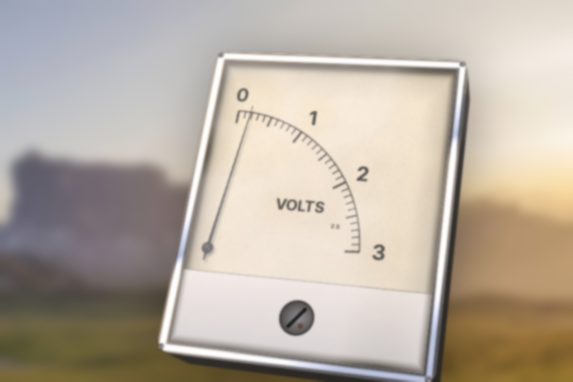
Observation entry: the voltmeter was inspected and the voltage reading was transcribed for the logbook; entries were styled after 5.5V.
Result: 0.2V
